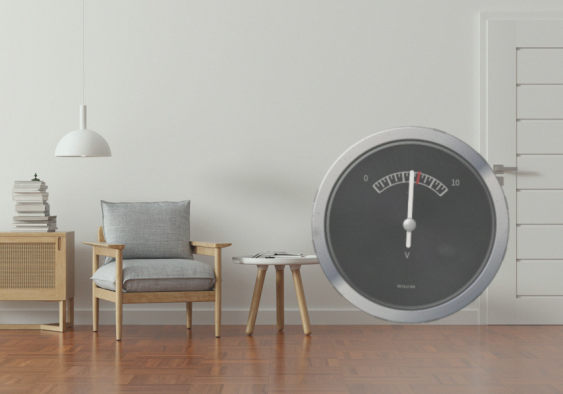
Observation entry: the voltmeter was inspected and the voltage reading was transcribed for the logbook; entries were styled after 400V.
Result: 5V
